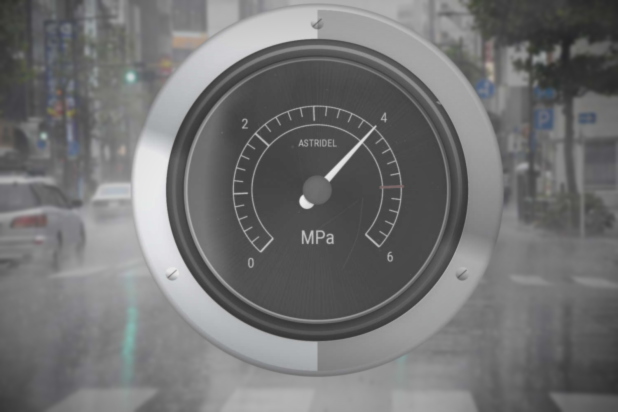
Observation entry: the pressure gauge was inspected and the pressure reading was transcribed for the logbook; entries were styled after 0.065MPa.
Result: 4MPa
